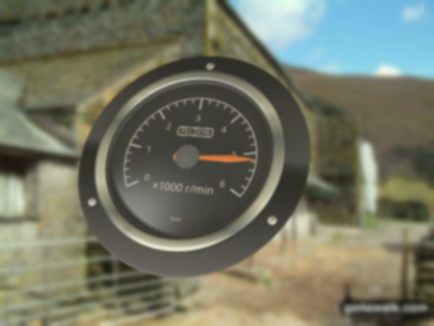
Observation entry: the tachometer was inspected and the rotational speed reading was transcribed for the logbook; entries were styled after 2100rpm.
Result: 5200rpm
